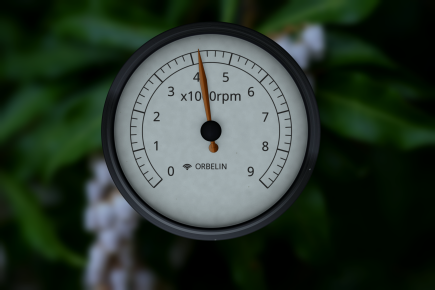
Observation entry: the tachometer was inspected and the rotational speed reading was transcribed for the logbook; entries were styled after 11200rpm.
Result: 4200rpm
